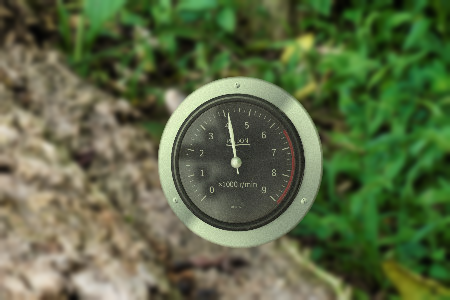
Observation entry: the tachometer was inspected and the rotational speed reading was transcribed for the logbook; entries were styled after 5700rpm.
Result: 4200rpm
